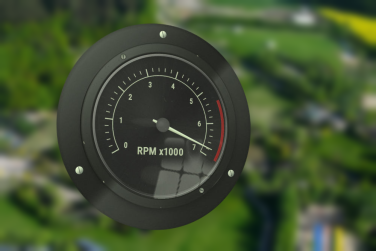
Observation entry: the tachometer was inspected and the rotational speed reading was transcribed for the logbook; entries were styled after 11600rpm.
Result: 6800rpm
